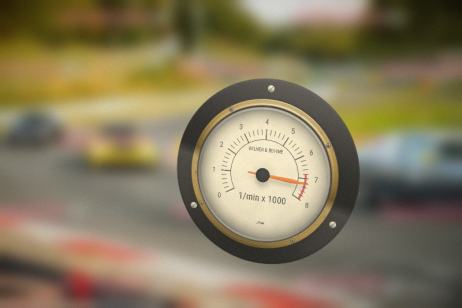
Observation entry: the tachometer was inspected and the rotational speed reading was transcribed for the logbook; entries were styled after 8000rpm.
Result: 7200rpm
